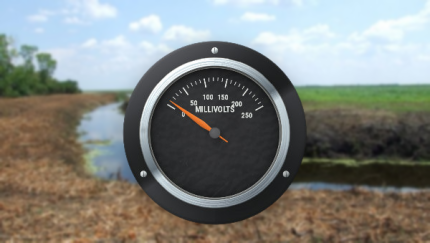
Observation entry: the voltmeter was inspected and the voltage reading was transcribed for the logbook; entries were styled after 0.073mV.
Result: 10mV
